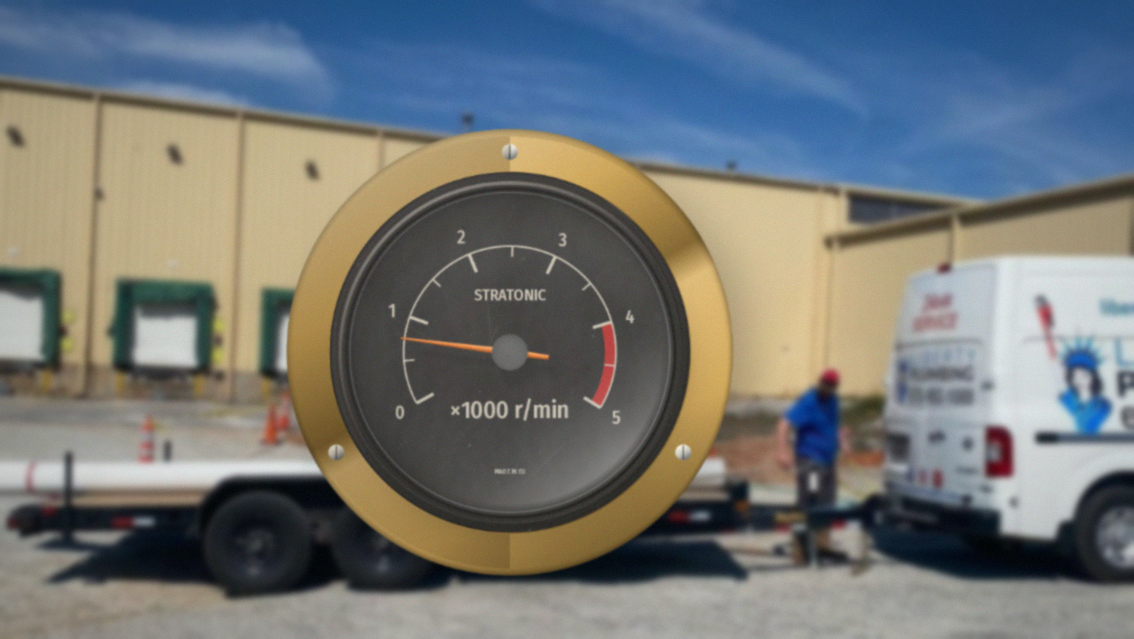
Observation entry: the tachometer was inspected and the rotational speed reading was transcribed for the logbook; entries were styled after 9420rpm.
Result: 750rpm
